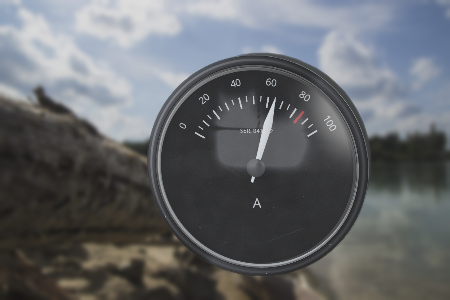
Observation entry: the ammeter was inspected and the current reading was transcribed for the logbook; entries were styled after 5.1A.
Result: 65A
